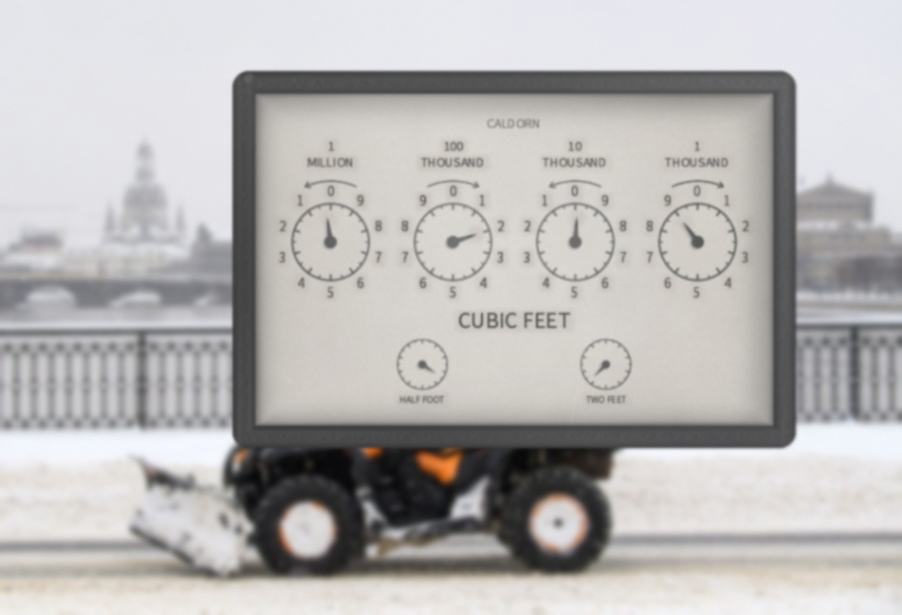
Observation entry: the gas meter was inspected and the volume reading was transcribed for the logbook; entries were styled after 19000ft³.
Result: 19900ft³
